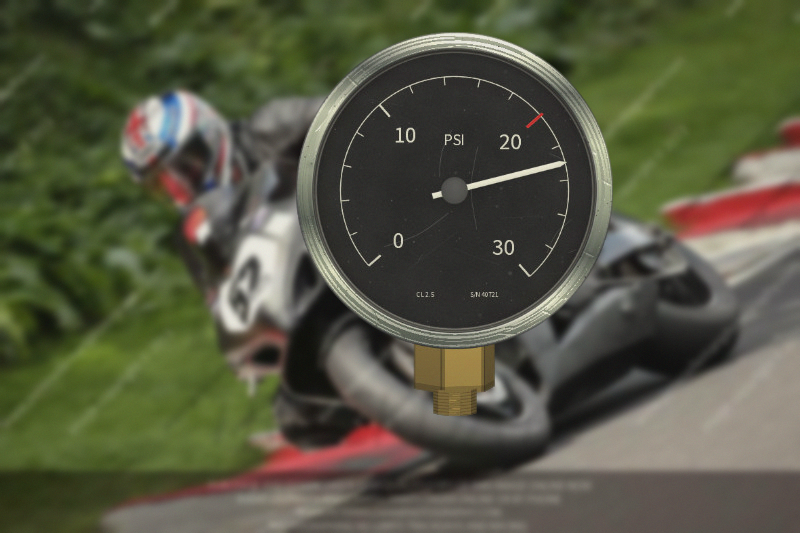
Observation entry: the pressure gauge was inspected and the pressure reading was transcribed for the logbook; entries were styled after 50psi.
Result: 23psi
